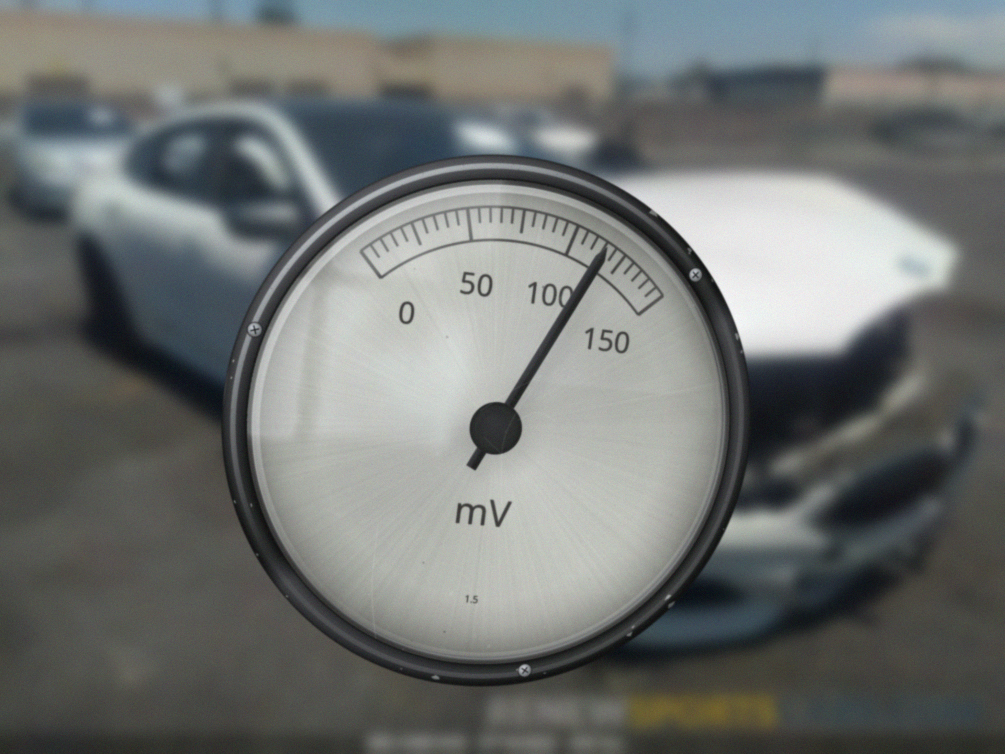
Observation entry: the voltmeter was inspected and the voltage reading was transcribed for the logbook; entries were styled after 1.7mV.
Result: 115mV
